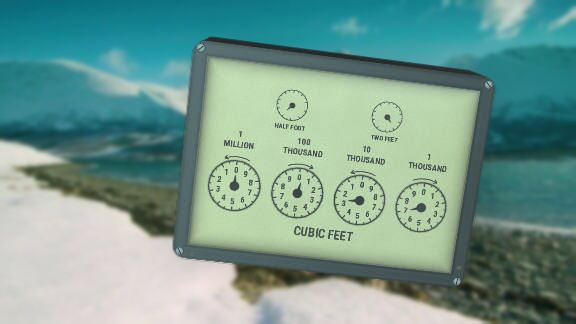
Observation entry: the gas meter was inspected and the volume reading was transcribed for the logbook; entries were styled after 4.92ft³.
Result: 2700ft³
